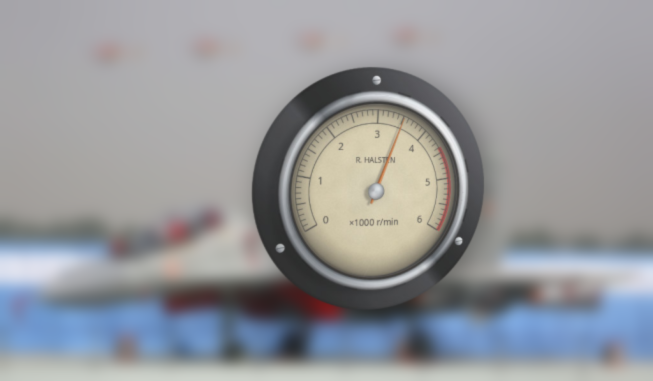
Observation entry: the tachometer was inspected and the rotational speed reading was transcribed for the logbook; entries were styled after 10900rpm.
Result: 3500rpm
